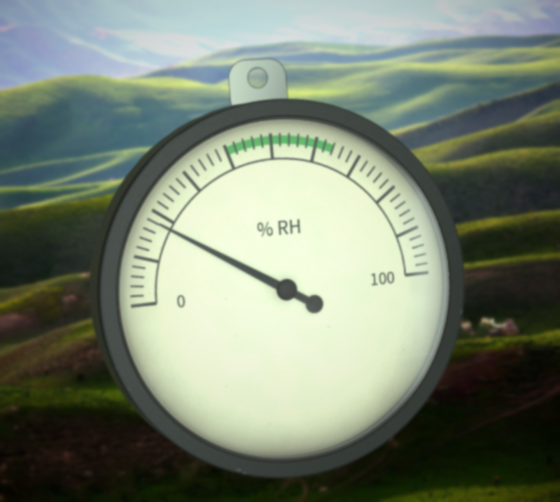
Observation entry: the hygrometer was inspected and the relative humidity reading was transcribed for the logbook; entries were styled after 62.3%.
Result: 18%
